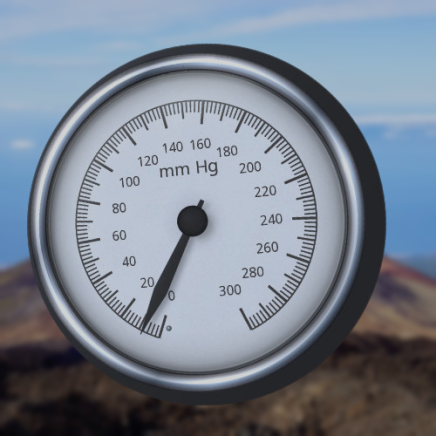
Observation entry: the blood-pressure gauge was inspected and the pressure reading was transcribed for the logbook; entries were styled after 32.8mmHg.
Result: 8mmHg
